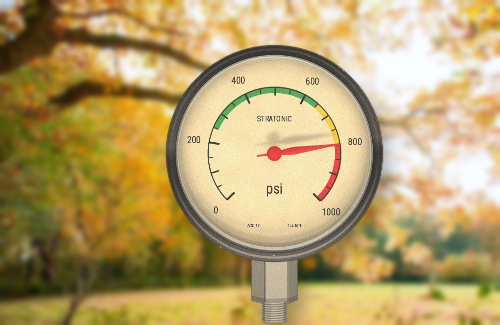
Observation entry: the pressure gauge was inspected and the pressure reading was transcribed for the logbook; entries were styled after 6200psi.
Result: 800psi
